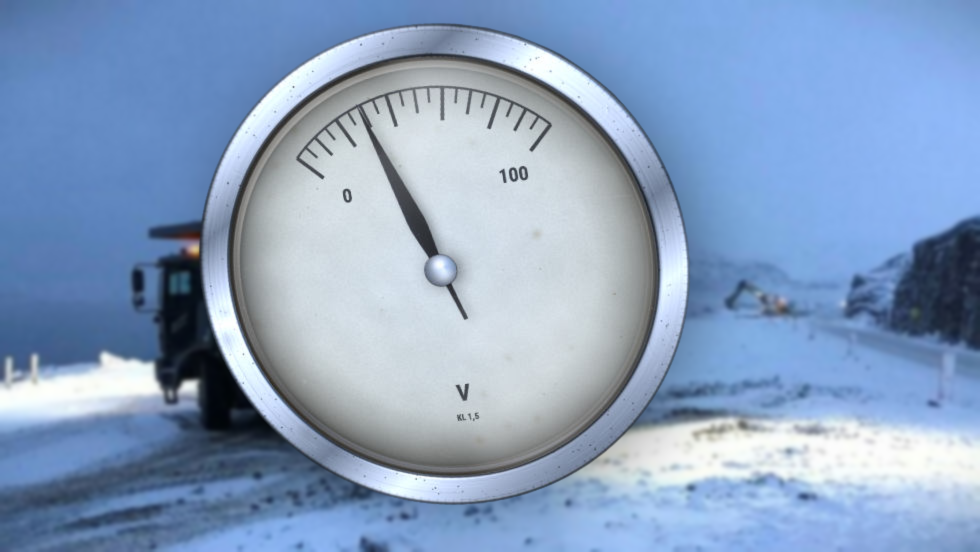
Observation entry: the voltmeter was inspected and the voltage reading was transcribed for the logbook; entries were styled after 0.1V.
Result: 30V
